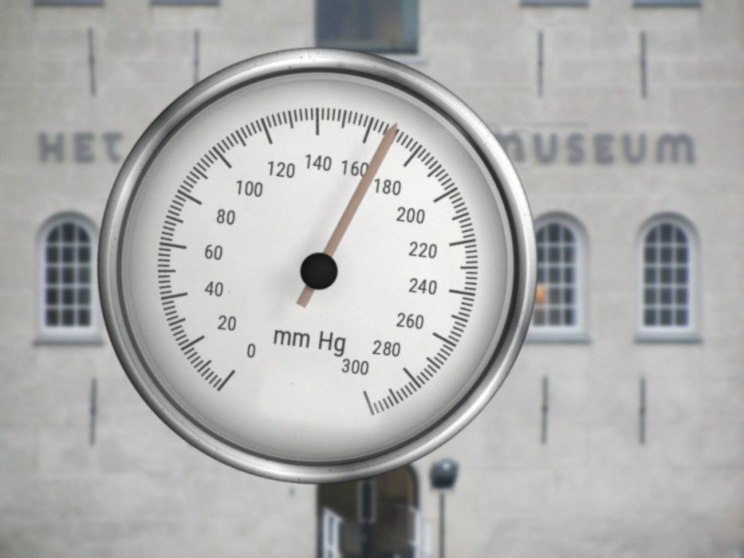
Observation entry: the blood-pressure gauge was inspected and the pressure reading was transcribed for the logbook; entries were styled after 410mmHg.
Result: 168mmHg
